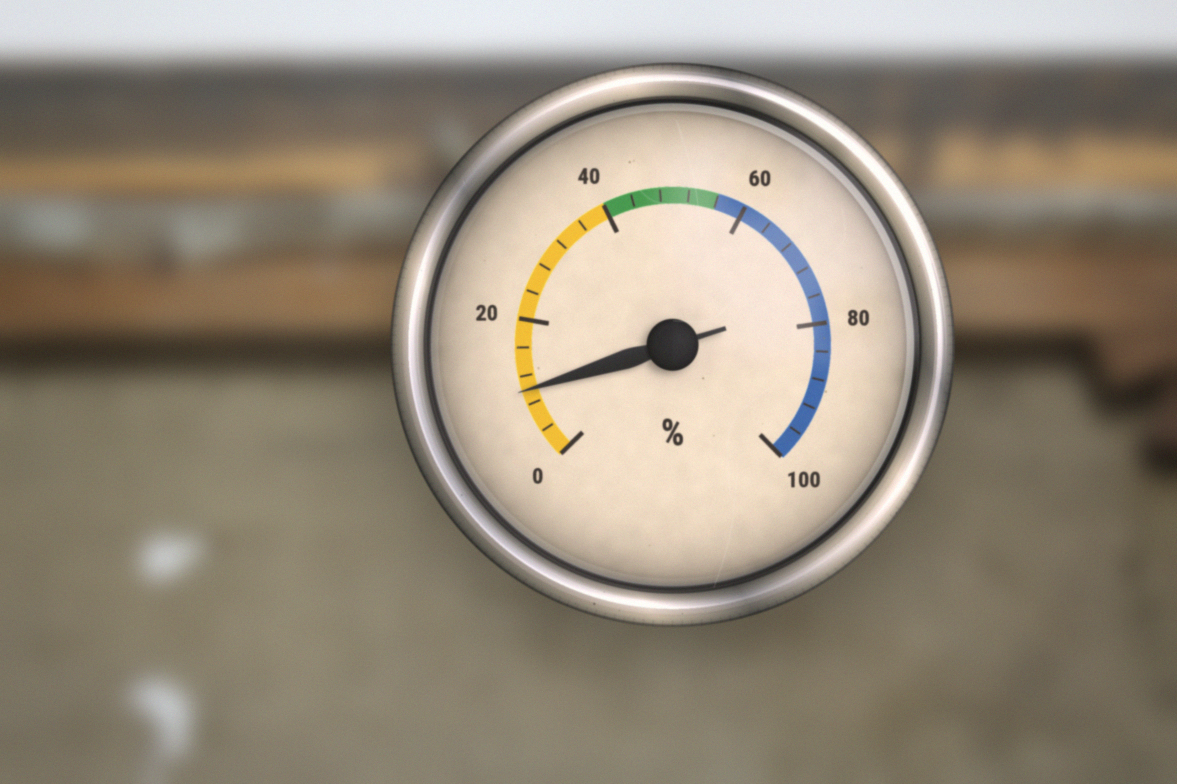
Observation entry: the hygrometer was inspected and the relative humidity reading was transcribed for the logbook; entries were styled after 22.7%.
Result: 10%
